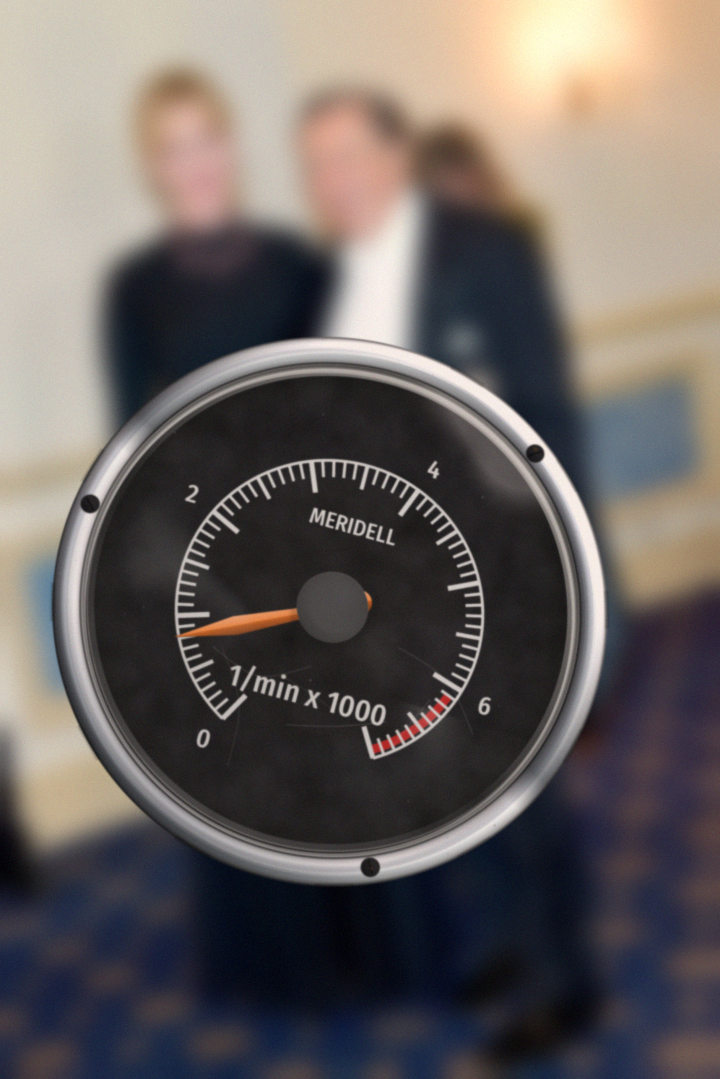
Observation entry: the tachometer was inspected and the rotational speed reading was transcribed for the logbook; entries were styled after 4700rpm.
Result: 800rpm
